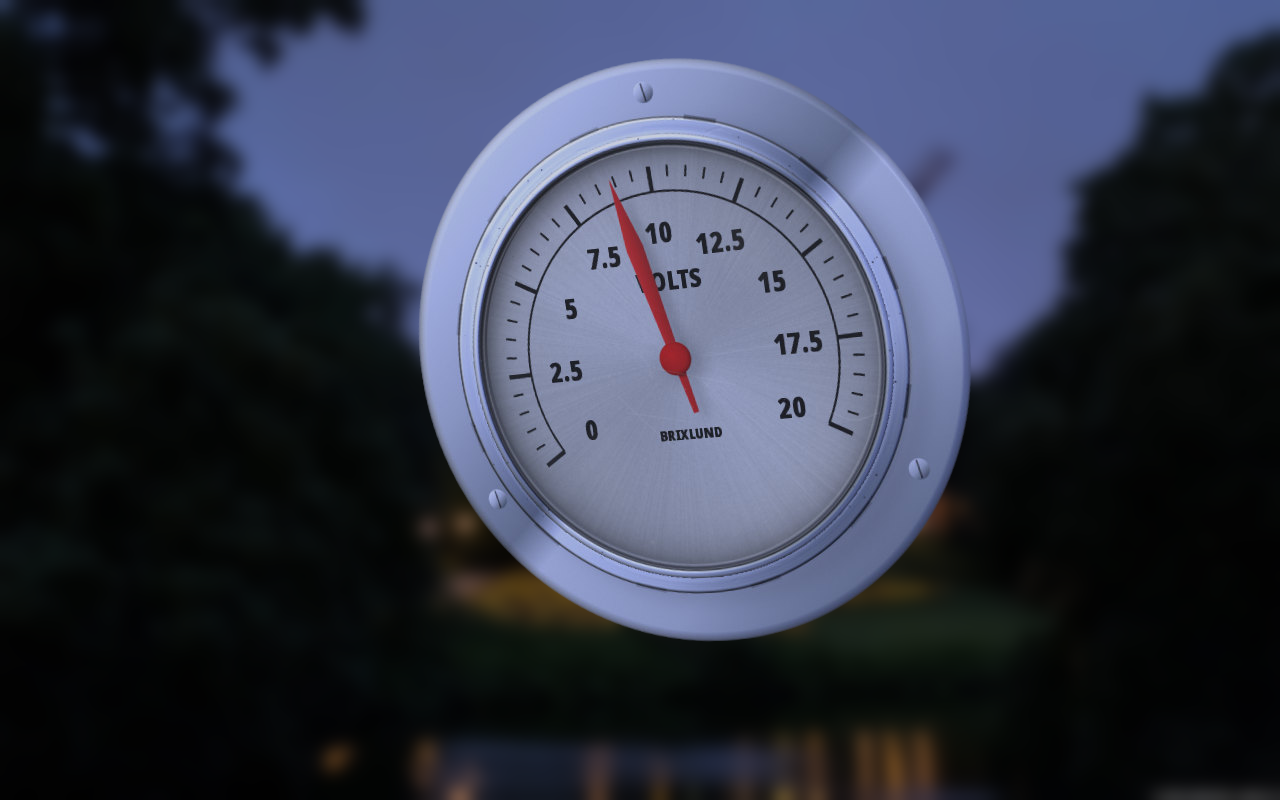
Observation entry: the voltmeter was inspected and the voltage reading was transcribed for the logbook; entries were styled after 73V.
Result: 9V
